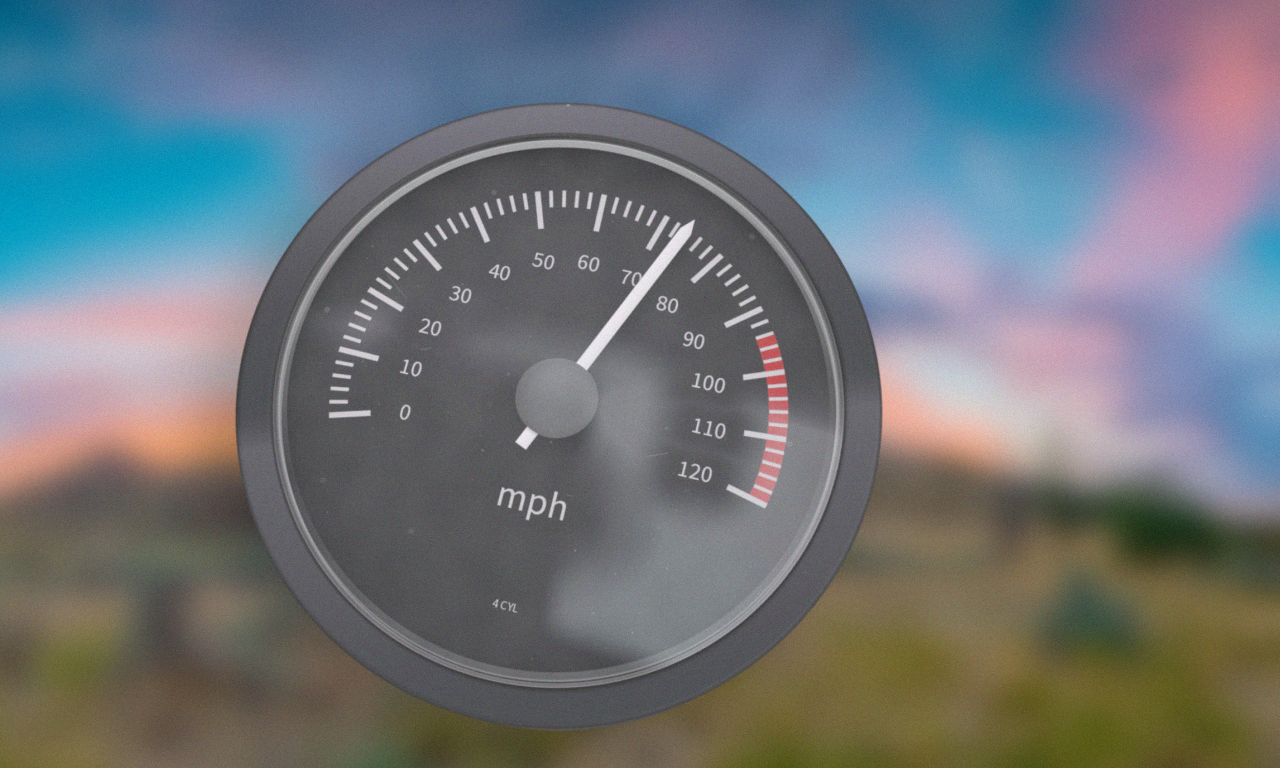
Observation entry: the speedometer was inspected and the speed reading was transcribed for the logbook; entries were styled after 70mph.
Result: 74mph
